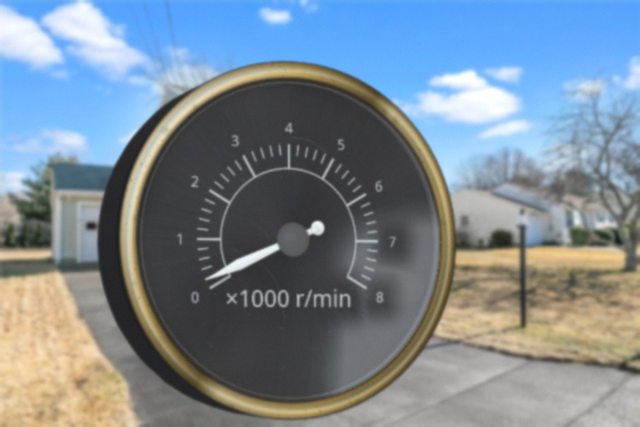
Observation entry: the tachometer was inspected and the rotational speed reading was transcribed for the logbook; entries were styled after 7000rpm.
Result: 200rpm
